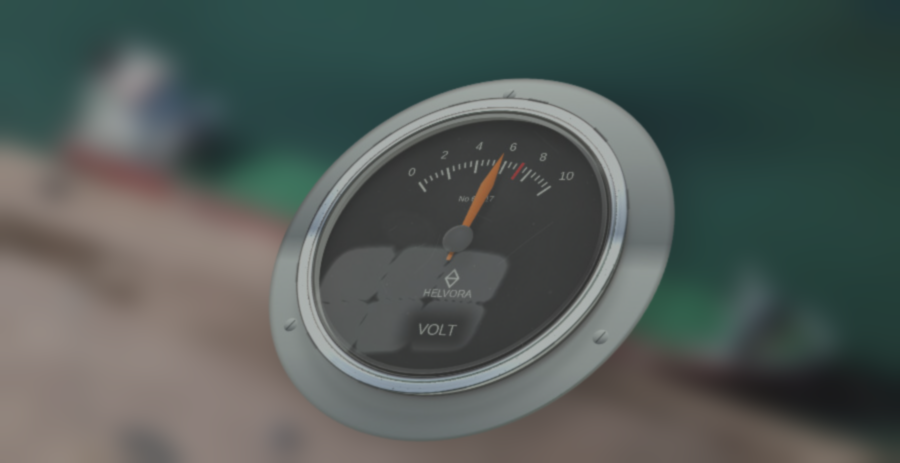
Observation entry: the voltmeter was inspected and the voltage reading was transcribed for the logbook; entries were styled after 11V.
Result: 6V
